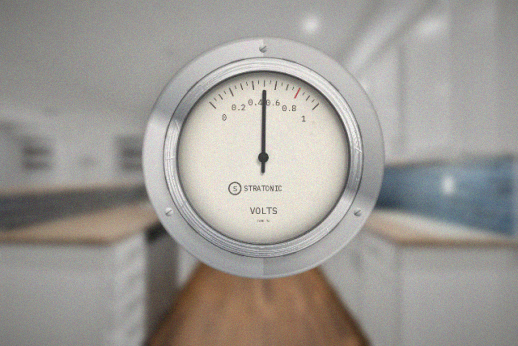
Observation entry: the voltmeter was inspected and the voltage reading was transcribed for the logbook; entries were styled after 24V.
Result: 0.5V
